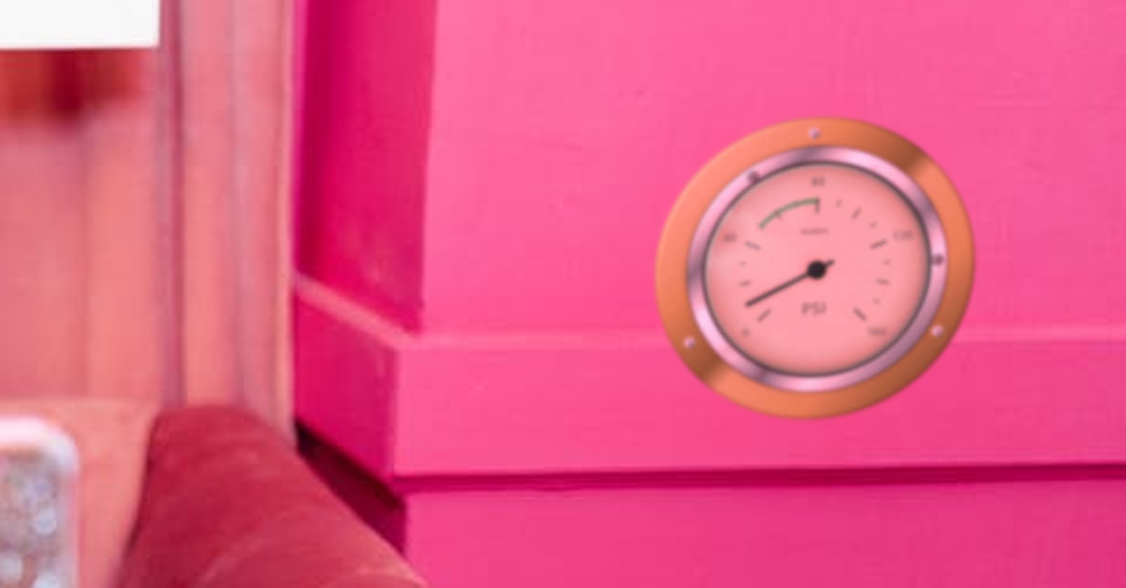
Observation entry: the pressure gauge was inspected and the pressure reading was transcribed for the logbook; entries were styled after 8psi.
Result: 10psi
